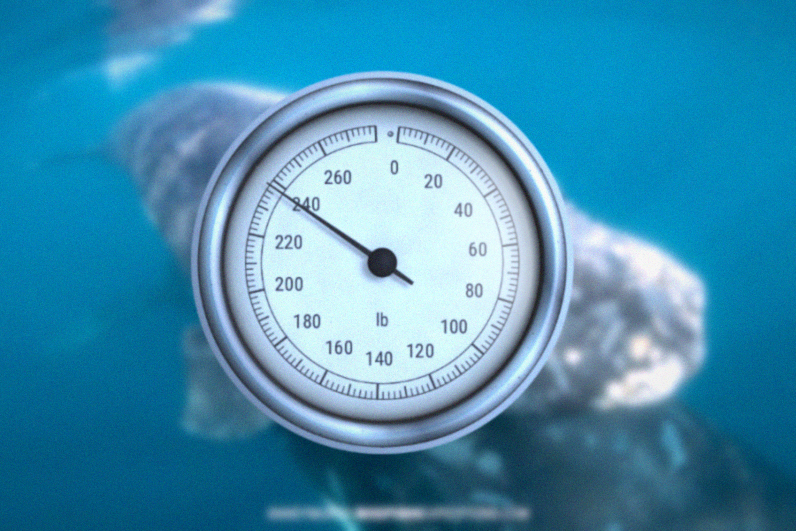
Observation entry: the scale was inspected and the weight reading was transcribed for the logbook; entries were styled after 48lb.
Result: 238lb
